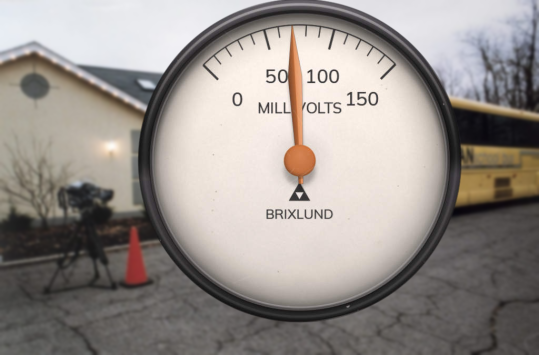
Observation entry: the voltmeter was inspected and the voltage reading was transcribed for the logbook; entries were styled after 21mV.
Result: 70mV
